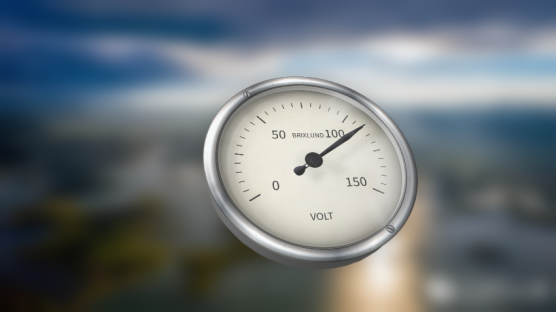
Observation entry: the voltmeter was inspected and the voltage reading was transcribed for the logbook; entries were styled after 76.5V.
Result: 110V
